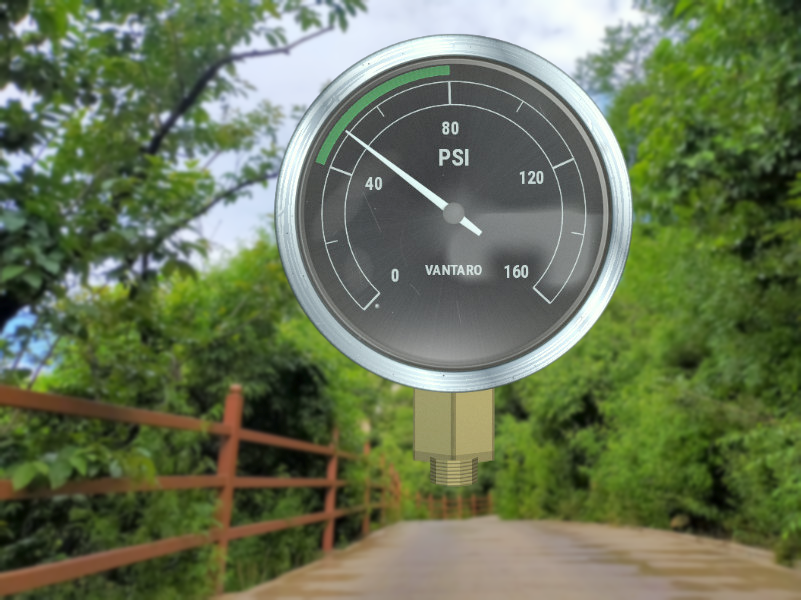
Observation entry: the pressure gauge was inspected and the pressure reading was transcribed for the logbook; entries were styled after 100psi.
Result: 50psi
